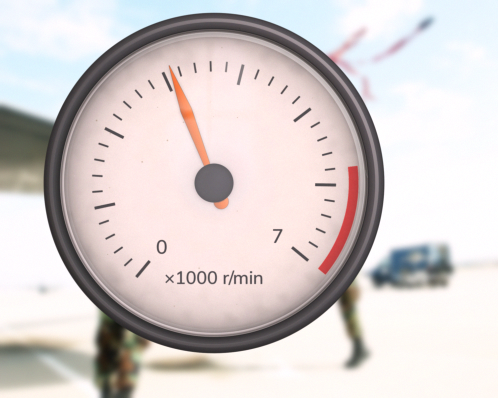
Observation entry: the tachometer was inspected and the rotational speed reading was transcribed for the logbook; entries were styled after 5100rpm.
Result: 3100rpm
